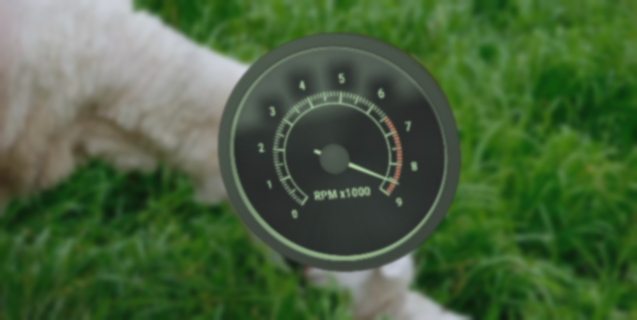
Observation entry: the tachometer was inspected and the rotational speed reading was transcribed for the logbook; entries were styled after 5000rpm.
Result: 8500rpm
